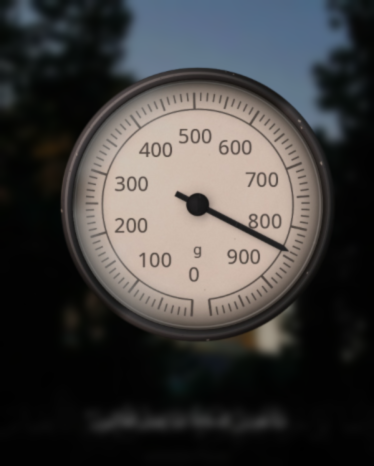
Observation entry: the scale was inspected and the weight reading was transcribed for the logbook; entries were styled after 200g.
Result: 840g
